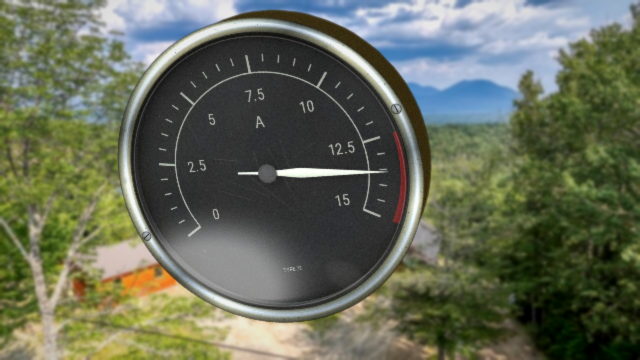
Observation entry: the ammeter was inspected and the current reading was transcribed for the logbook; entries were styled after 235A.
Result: 13.5A
